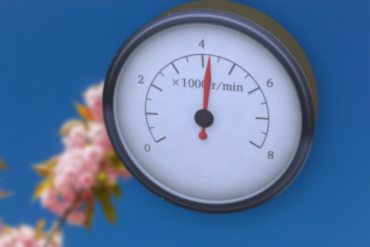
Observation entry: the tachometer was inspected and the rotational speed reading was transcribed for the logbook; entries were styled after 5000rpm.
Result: 4250rpm
